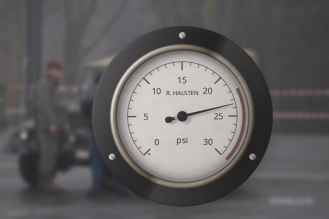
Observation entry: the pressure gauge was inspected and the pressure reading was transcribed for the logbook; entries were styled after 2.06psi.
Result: 23.5psi
